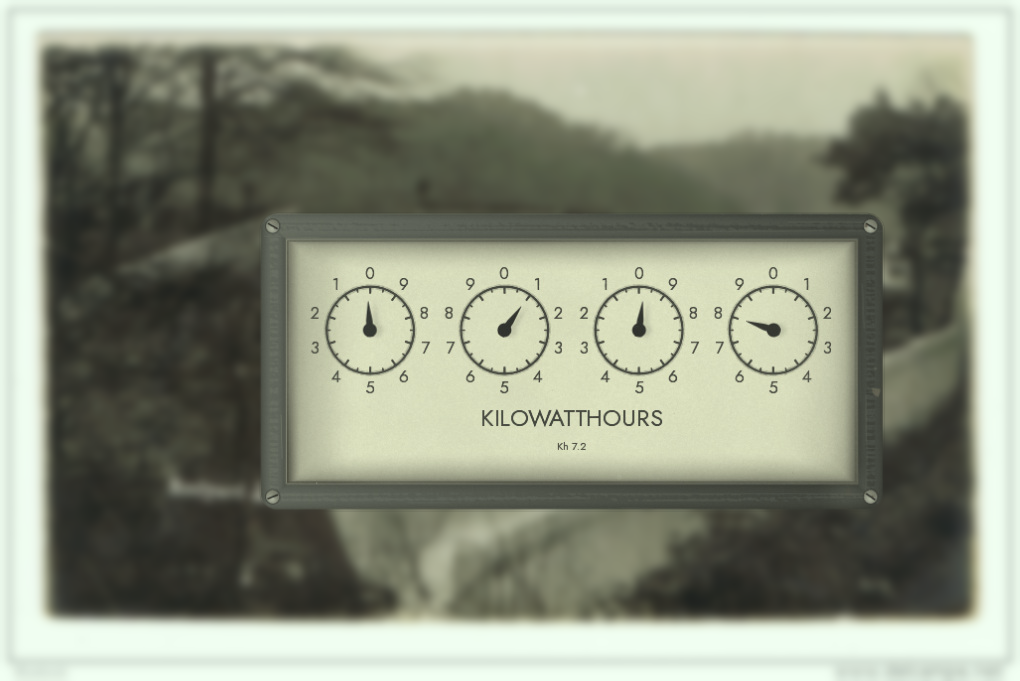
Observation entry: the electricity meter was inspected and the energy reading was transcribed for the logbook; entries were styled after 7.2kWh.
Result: 98kWh
